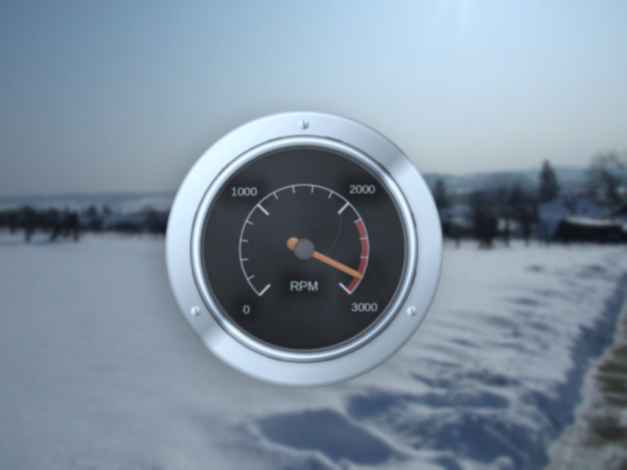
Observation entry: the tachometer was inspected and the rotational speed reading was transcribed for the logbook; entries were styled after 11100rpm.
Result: 2800rpm
